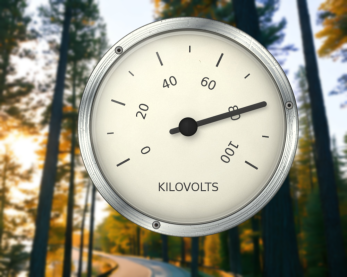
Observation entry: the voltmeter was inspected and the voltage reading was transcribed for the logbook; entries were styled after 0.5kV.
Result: 80kV
